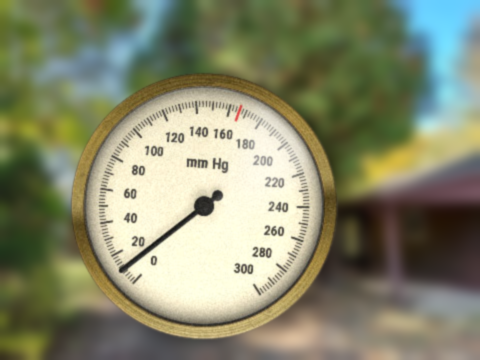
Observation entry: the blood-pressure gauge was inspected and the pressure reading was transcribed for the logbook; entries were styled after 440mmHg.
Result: 10mmHg
